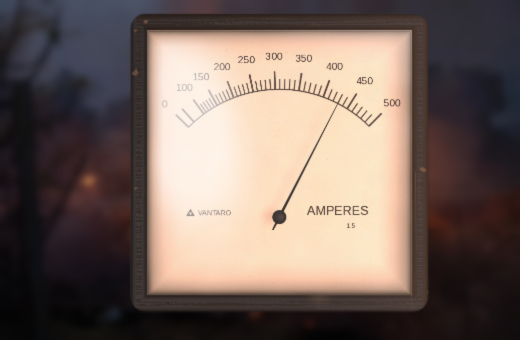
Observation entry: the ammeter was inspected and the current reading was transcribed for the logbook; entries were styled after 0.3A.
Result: 430A
